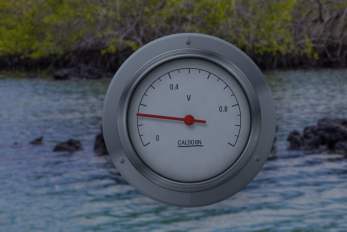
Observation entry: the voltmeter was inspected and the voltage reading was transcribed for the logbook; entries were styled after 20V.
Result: 0.15V
